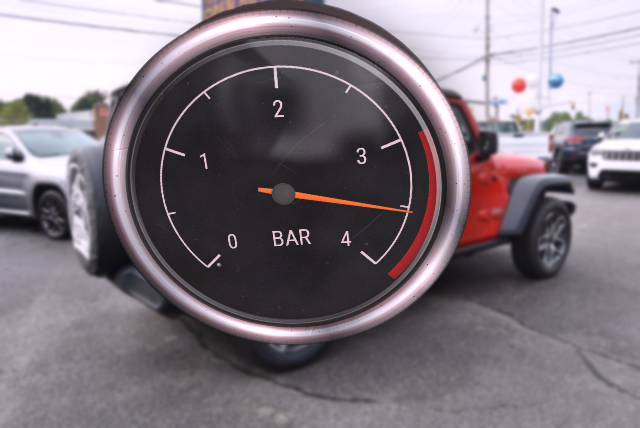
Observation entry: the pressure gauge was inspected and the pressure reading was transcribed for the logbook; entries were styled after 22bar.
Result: 3.5bar
